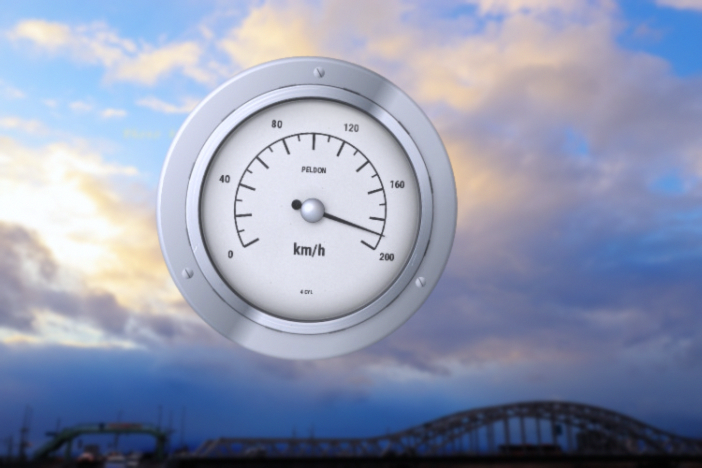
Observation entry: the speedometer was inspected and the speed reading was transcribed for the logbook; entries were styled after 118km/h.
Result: 190km/h
